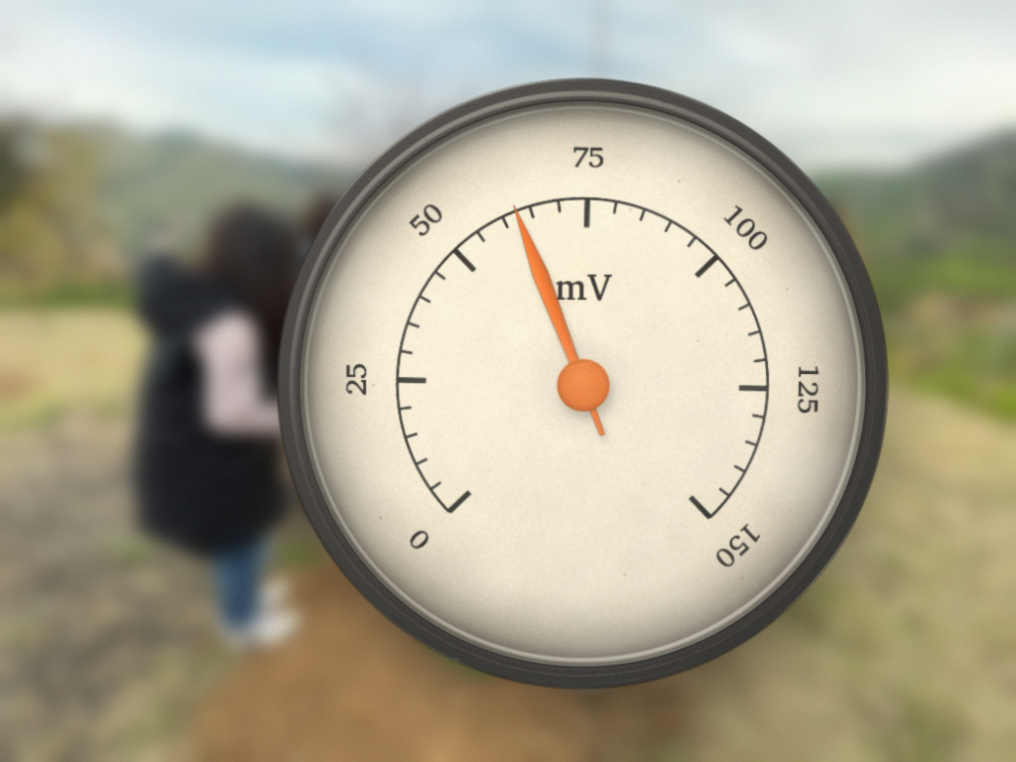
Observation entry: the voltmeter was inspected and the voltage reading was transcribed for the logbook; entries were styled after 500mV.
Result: 62.5mV
